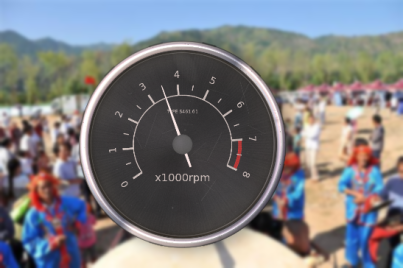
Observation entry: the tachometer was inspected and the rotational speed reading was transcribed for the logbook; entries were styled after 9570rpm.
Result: 3500rpm
